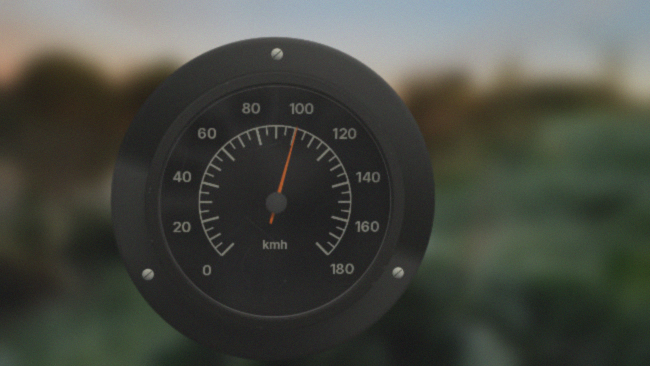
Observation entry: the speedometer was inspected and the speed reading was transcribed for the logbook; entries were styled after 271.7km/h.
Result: 100km/h
